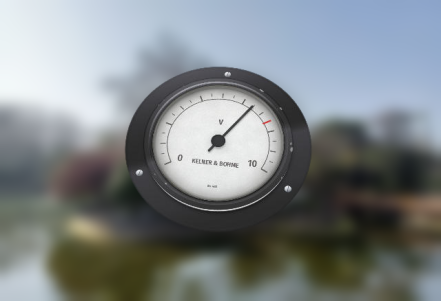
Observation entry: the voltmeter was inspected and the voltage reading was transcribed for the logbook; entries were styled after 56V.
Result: 6.5V
